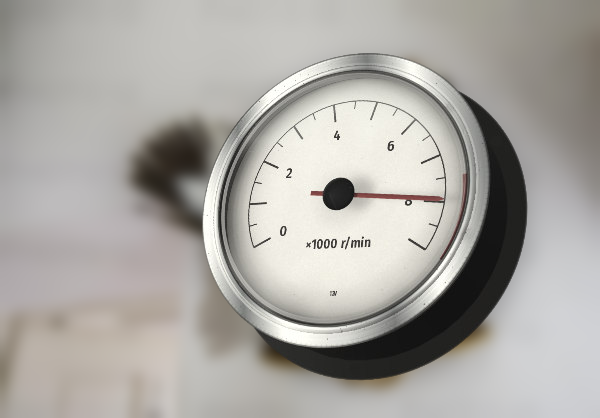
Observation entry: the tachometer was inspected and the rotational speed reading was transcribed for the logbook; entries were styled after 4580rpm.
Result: 8000rpm
